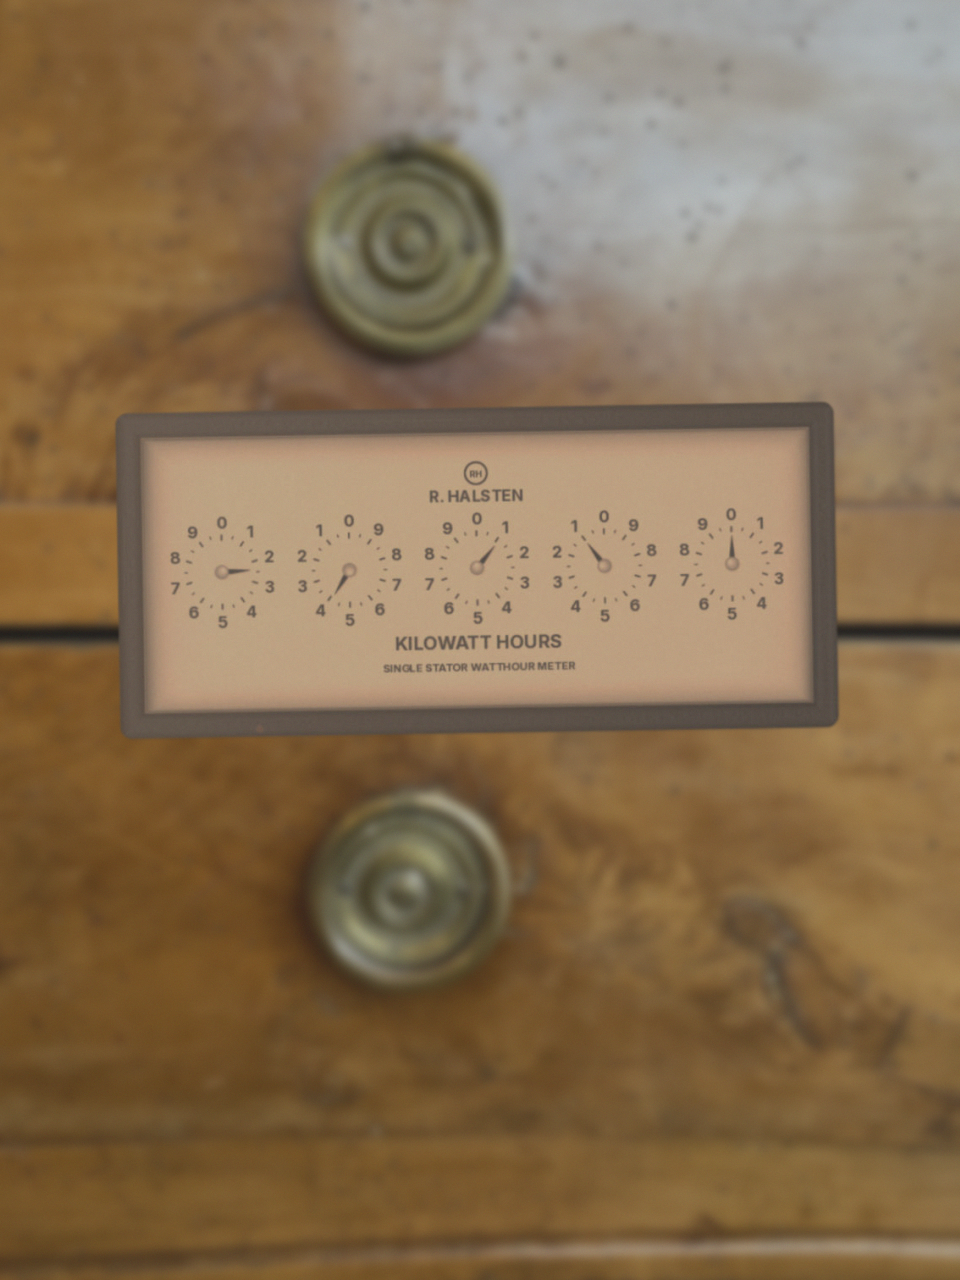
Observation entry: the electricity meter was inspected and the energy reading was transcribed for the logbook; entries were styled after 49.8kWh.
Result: 24110kWh
